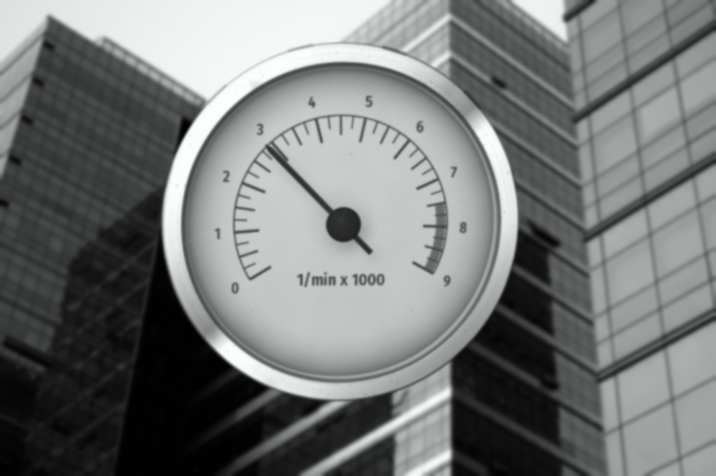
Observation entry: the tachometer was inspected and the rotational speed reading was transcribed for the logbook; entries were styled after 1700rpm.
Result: 2875rpm
